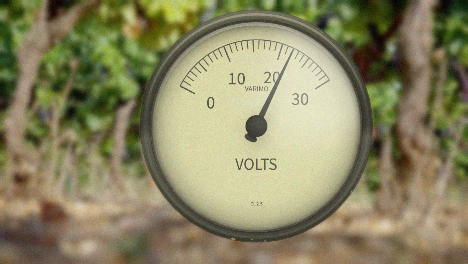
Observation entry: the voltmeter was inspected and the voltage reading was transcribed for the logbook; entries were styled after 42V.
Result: 22V
